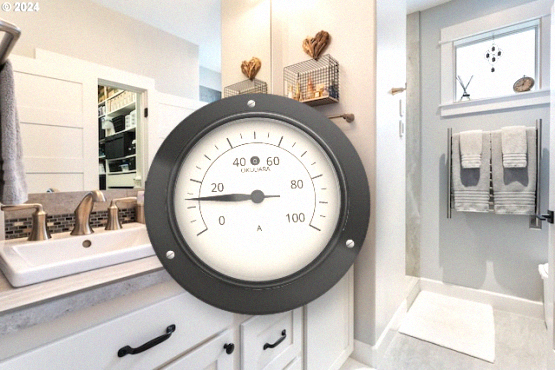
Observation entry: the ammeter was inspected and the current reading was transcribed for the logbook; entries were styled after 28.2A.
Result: 12.5A
